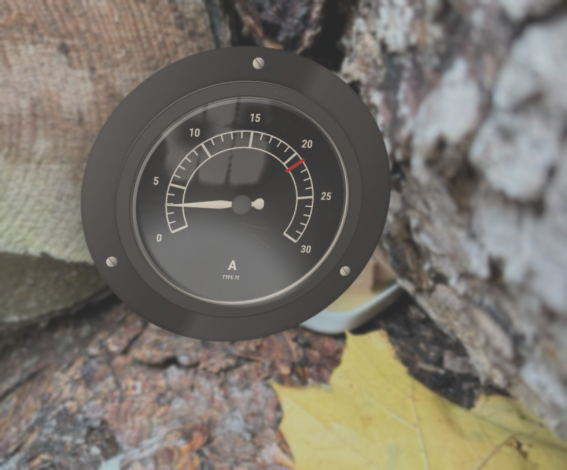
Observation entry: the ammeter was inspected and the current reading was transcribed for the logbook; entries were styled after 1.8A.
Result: 3A
